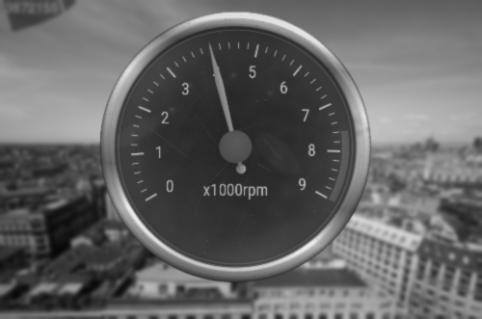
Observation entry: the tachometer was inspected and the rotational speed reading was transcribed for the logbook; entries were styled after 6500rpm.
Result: 4000rpm
